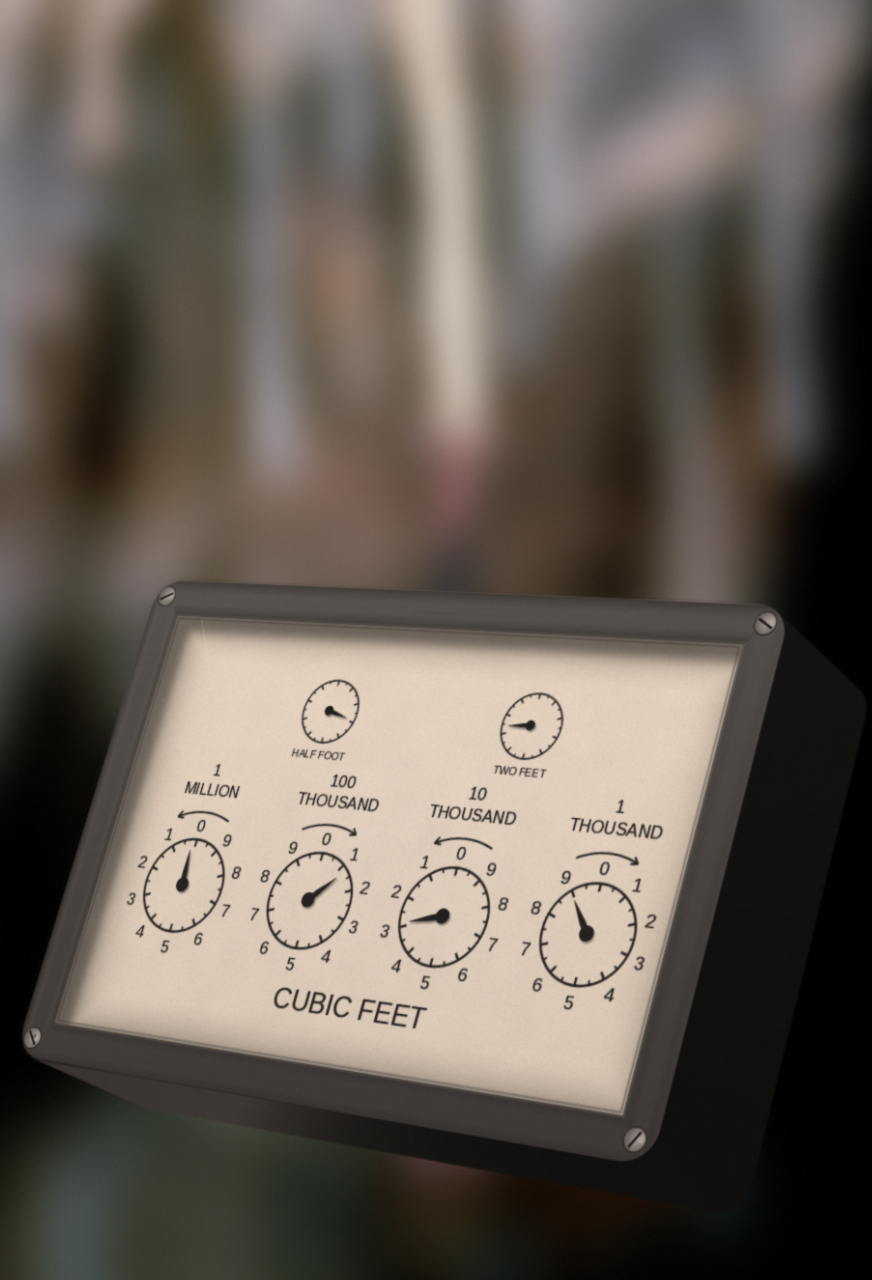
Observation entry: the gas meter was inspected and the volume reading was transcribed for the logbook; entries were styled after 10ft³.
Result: 12900ft³
